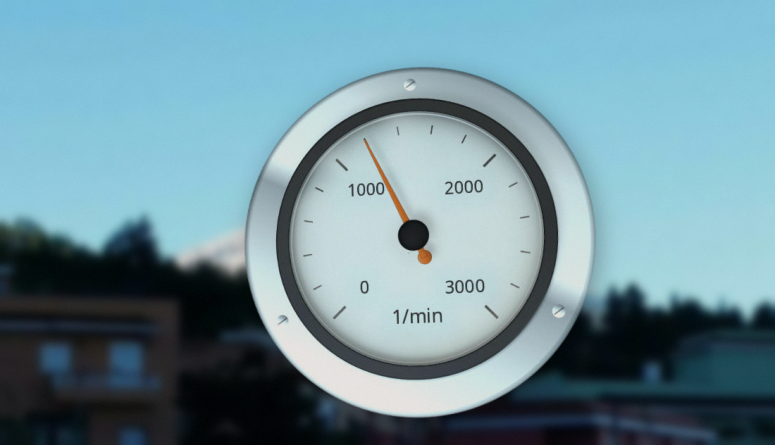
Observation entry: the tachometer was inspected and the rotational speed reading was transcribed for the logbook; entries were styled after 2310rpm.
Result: 1200rpm
